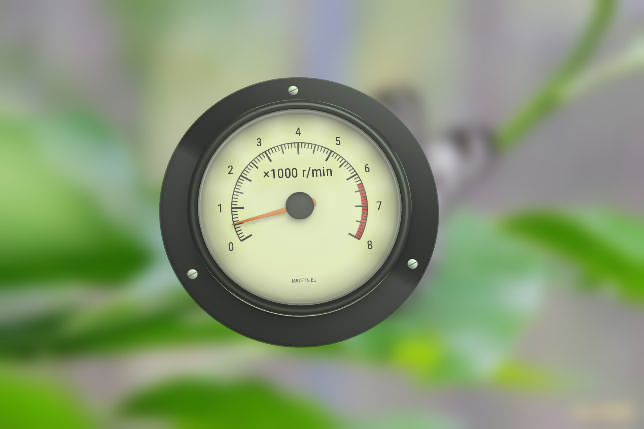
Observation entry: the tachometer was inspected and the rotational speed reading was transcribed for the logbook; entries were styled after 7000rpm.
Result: 500rpm
